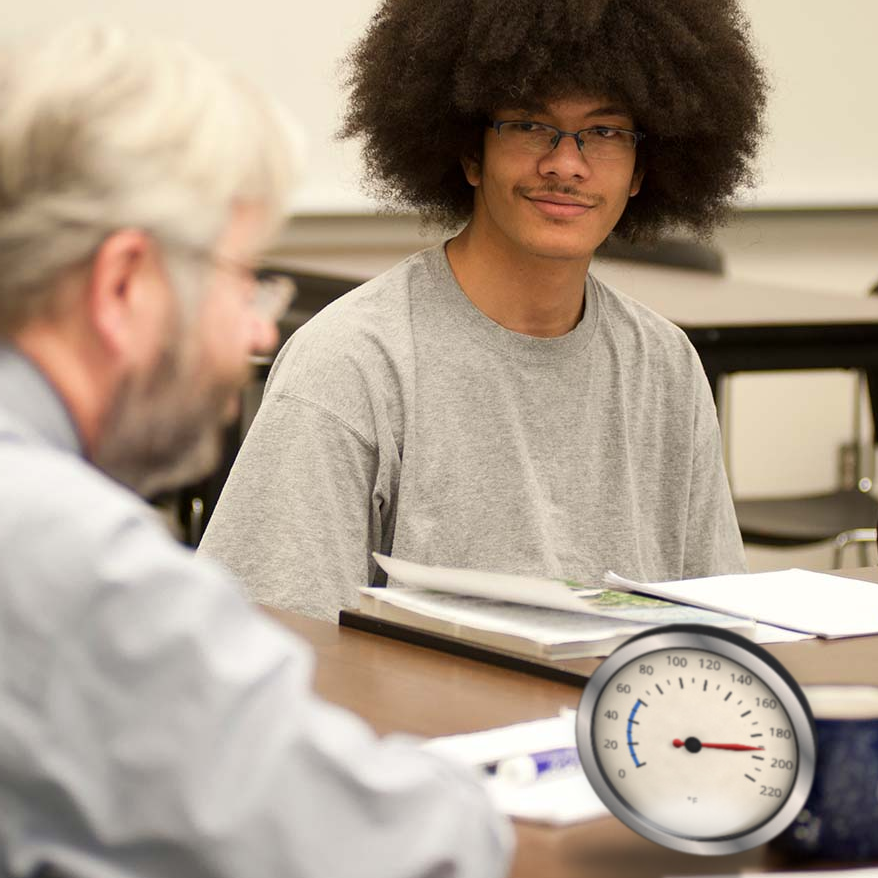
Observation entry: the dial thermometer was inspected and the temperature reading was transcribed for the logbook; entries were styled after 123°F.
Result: 190°F
